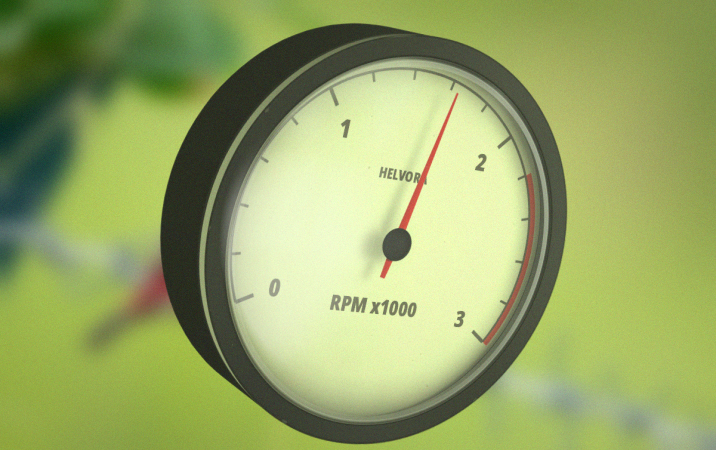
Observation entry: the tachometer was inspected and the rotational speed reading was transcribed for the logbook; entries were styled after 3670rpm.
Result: 1600rpm
